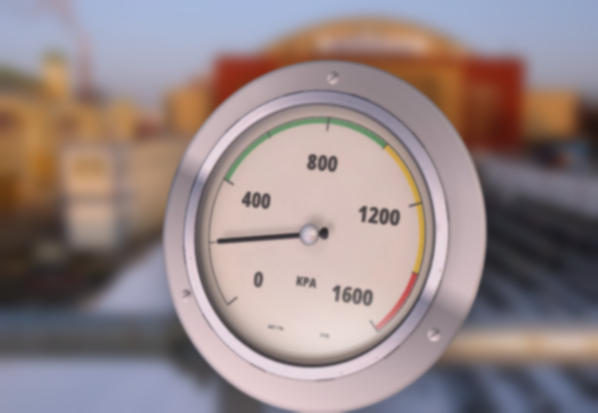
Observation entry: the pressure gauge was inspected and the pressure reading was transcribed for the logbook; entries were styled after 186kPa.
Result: 200kPa
